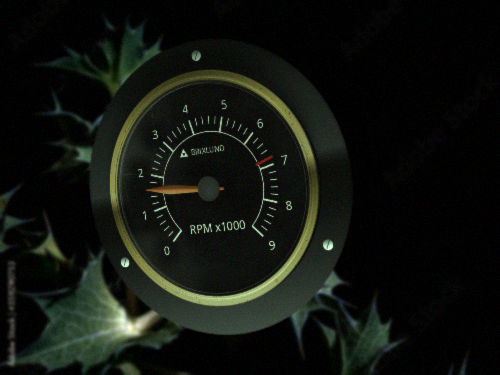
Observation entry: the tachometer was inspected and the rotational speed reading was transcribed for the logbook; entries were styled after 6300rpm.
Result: 1600rpm
